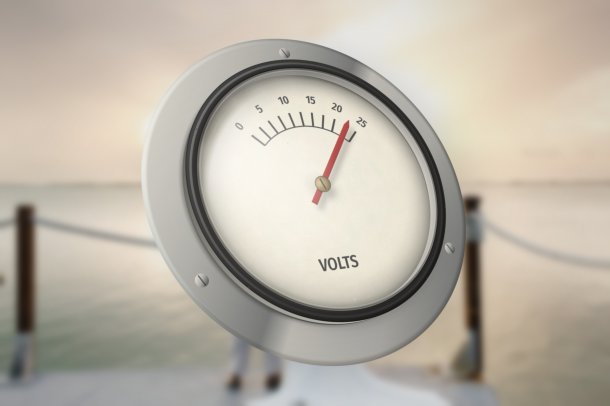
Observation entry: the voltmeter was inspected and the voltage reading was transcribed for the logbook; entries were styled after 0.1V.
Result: 22.5V
